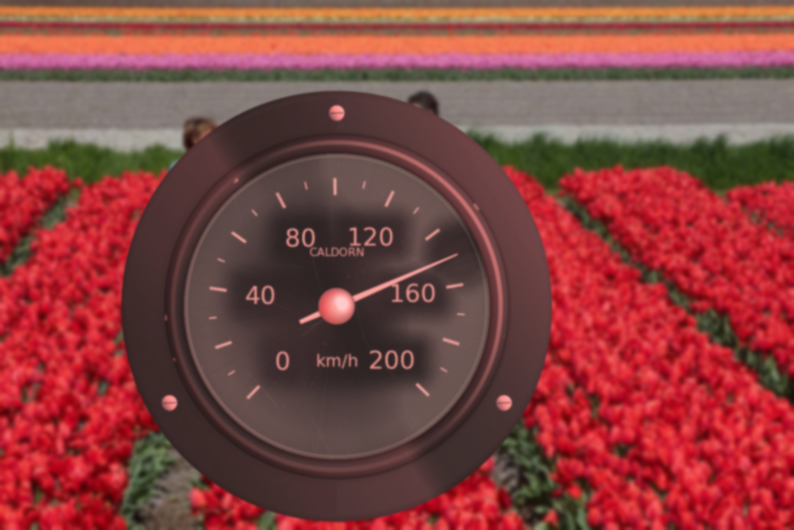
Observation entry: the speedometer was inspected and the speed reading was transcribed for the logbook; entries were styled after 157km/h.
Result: 150km/h
